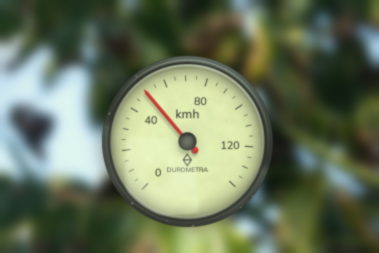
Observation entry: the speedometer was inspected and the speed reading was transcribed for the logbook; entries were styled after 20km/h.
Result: 50km/h
